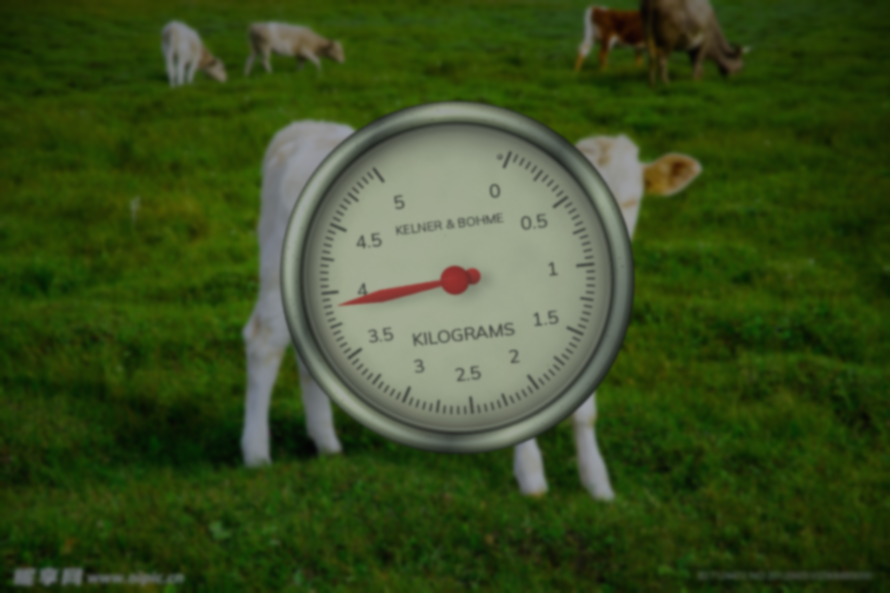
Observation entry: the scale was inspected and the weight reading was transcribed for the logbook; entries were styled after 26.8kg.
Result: 3.9kg
